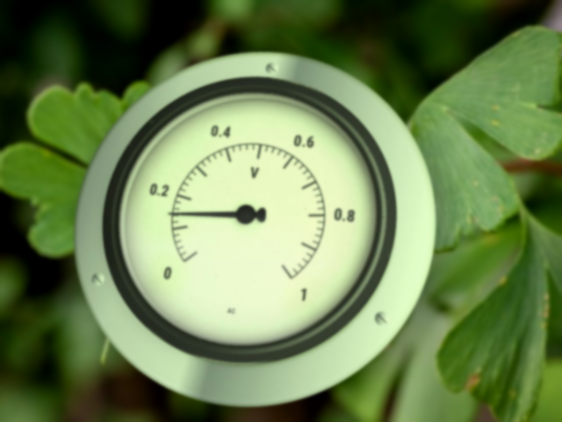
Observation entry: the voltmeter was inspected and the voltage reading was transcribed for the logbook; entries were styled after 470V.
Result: 0.14V
